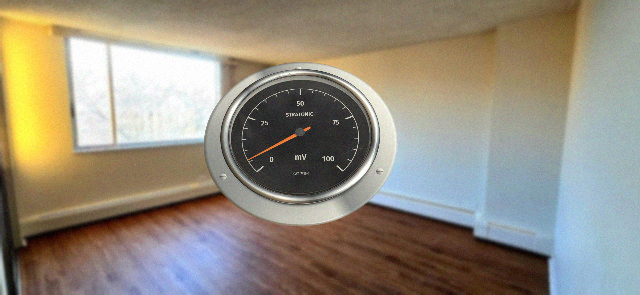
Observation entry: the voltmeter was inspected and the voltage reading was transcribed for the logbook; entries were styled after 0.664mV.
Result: 5mV
